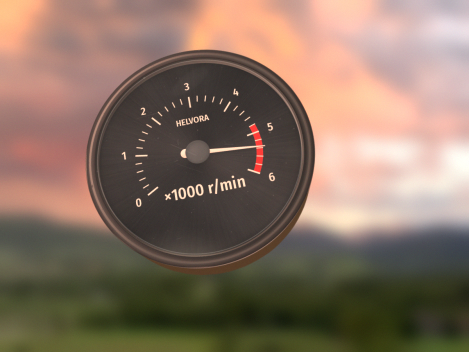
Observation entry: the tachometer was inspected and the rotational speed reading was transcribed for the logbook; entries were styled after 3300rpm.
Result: 5400rpm
